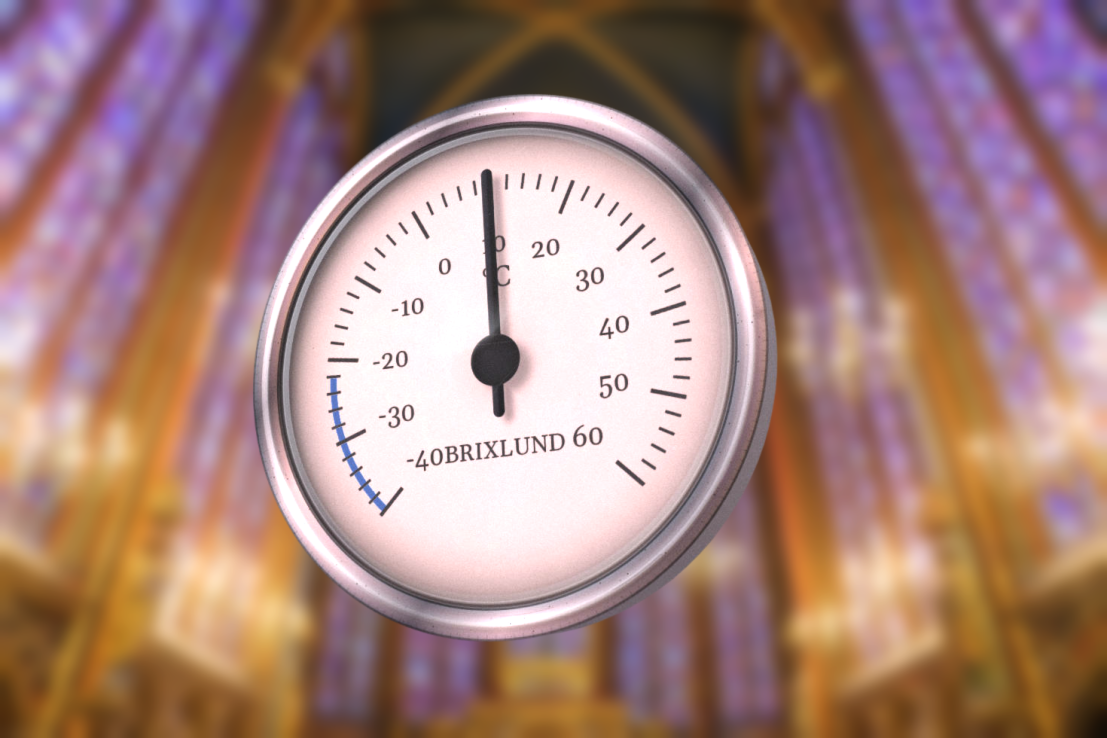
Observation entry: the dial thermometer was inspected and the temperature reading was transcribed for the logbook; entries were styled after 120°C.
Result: 10°C
